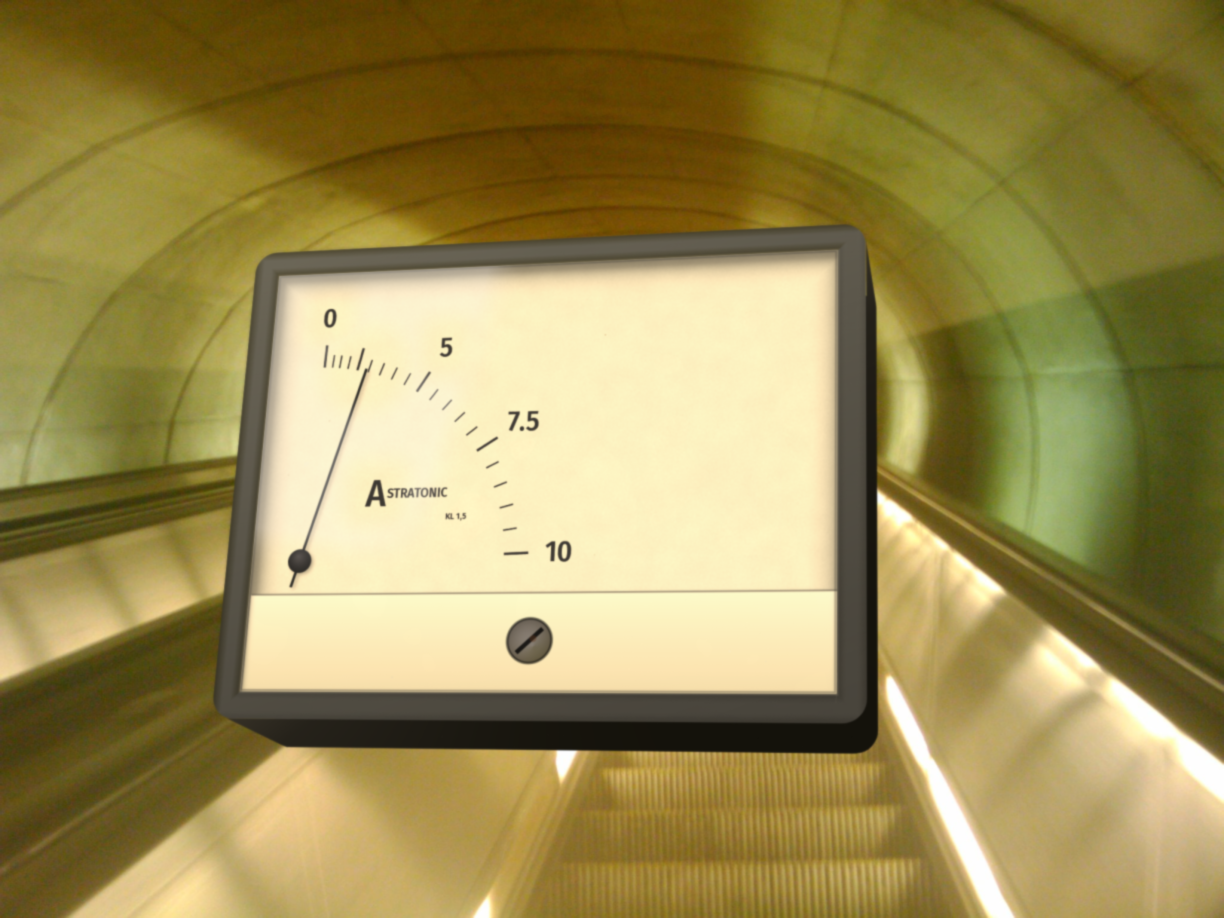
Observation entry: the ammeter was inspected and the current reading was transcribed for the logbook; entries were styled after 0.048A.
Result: 3A
